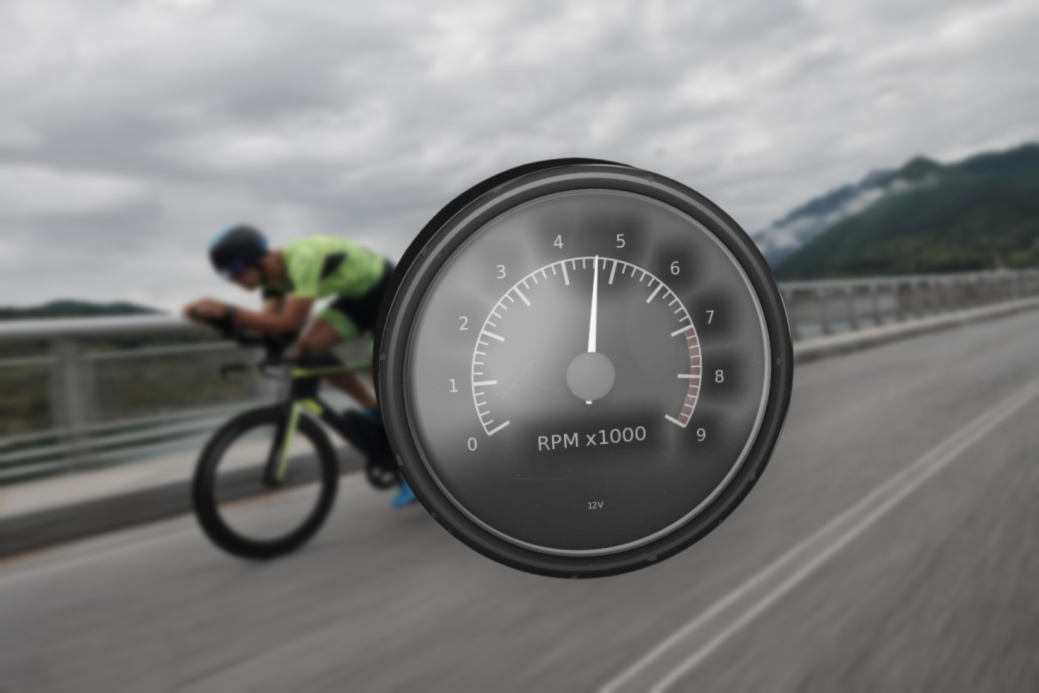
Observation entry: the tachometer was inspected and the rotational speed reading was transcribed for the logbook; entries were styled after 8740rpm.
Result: 4600rpm
